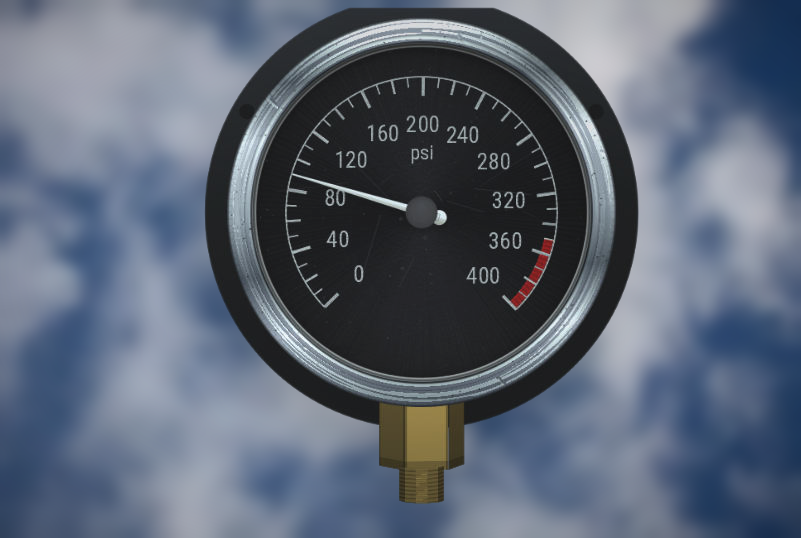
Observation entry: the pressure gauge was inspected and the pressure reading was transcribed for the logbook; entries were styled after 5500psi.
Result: 90psi
